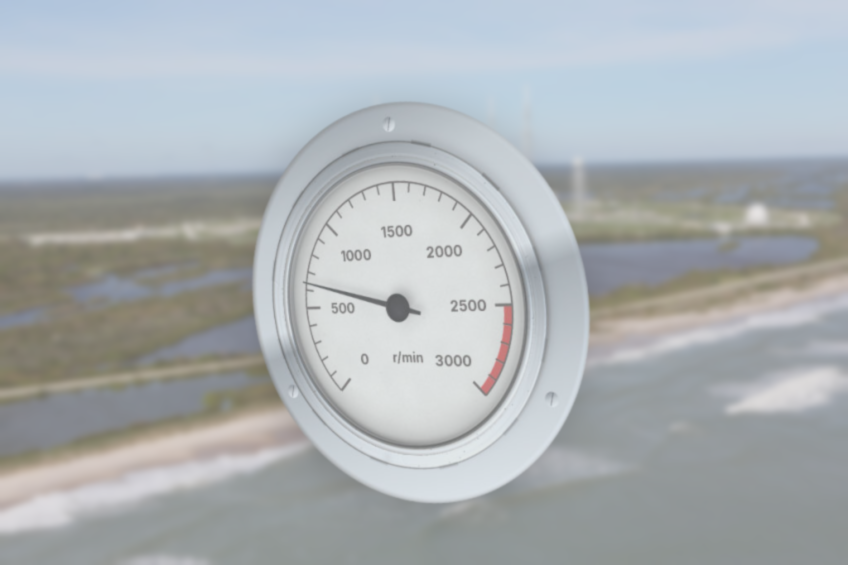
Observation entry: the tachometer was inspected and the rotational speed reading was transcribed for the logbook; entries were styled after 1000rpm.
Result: 650rpm
